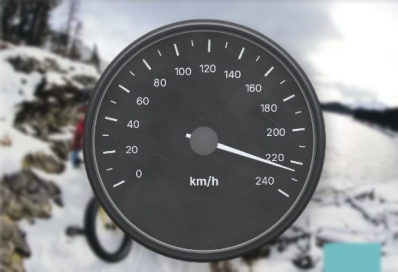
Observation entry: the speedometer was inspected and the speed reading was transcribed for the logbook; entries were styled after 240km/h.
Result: 225km/h
